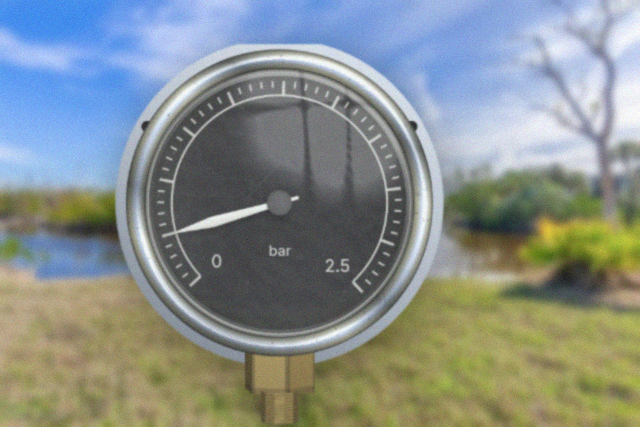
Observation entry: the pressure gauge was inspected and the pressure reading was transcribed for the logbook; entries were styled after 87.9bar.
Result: 0.25bar
